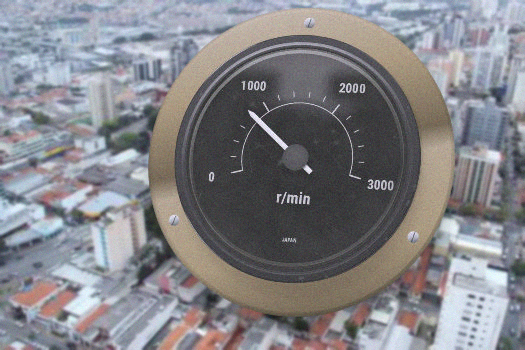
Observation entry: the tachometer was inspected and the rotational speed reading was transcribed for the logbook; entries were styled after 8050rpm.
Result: 800rpm
